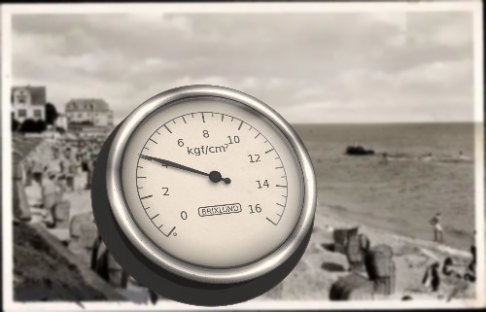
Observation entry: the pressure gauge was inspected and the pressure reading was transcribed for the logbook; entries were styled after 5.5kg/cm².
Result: 4kg/cm²
